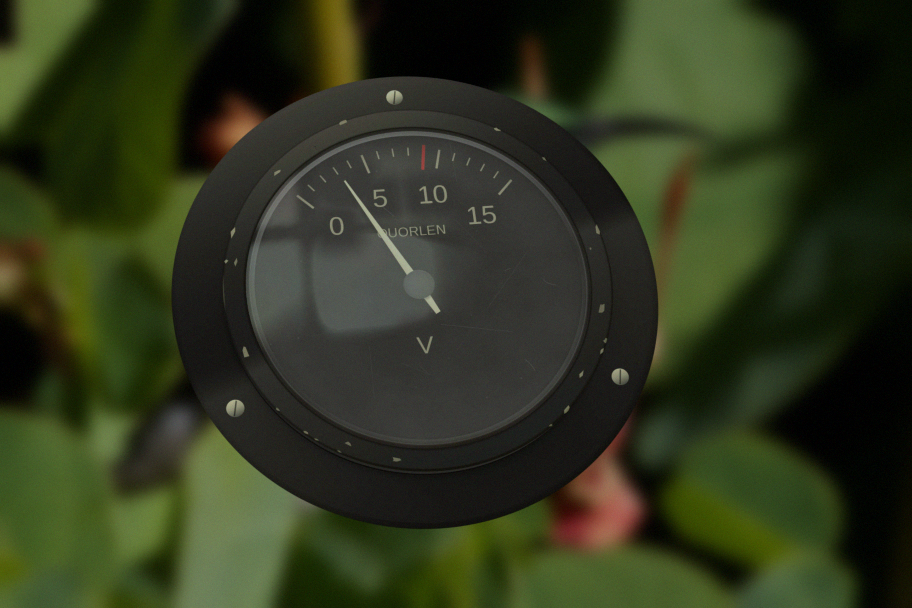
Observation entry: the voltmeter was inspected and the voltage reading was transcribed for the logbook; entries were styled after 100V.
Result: 3V
